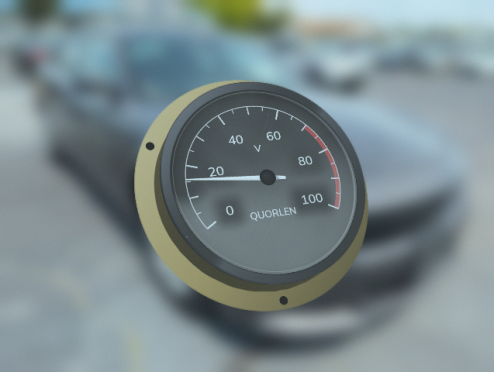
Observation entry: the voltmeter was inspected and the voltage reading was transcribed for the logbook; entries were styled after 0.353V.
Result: 15V
